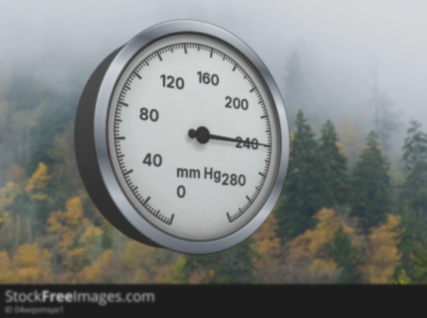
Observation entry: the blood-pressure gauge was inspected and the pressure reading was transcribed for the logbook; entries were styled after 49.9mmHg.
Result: 240mmHg
